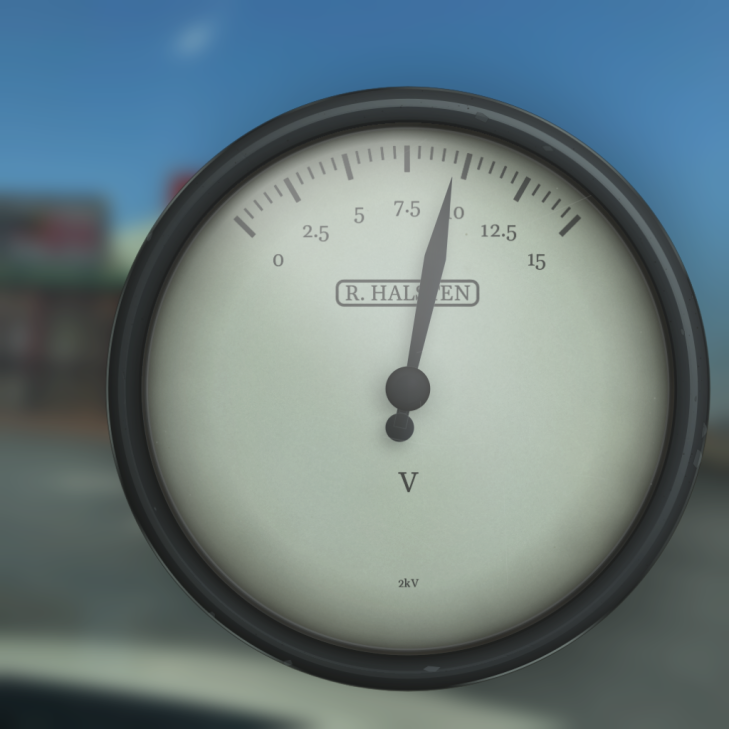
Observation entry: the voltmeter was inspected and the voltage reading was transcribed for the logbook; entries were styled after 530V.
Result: 9.5V
